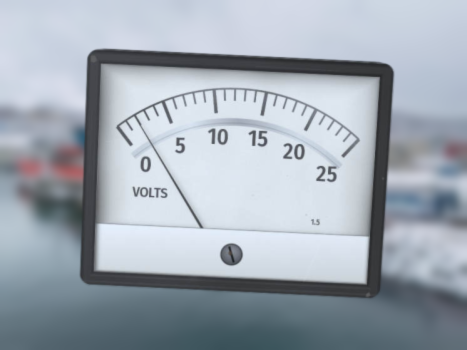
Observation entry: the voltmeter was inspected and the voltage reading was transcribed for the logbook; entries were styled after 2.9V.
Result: 2V
